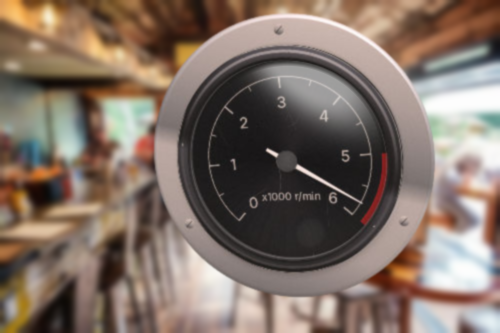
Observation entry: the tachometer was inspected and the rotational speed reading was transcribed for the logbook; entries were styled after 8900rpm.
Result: 5750rpm
